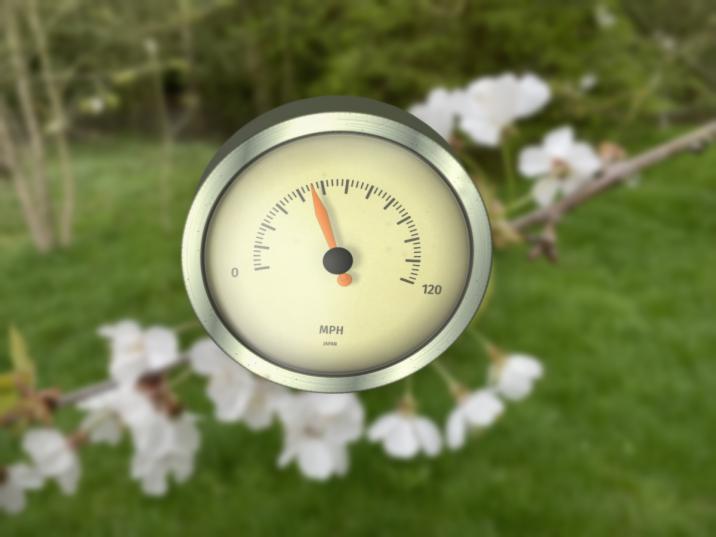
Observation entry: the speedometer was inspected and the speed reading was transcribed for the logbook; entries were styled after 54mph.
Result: 46mph
